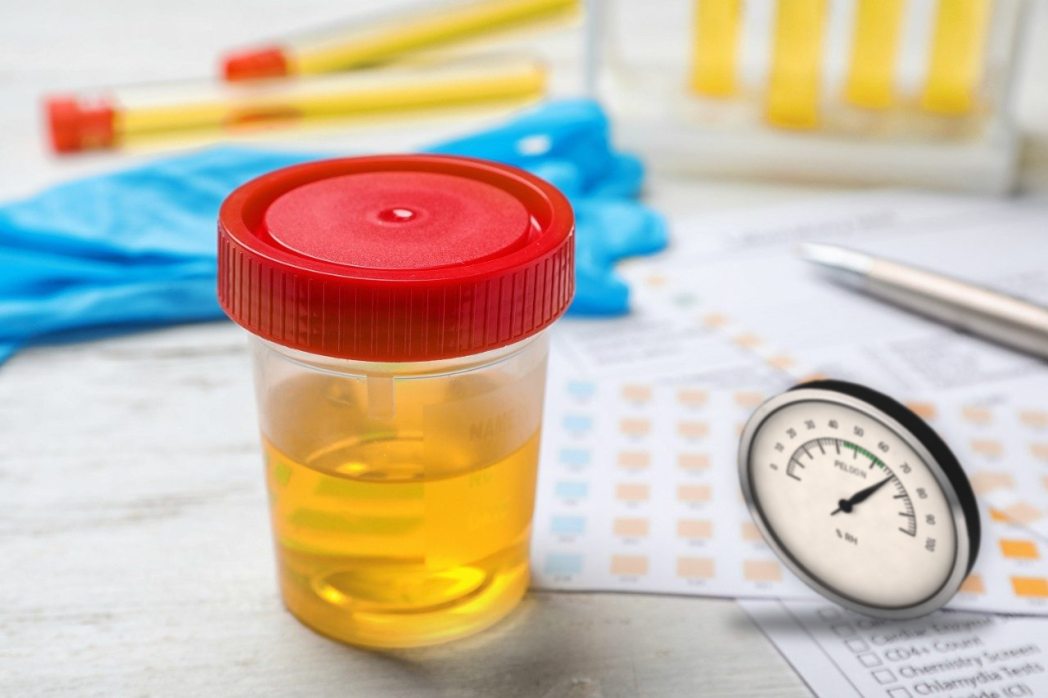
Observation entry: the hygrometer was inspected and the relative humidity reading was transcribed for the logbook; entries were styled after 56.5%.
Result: 70%
